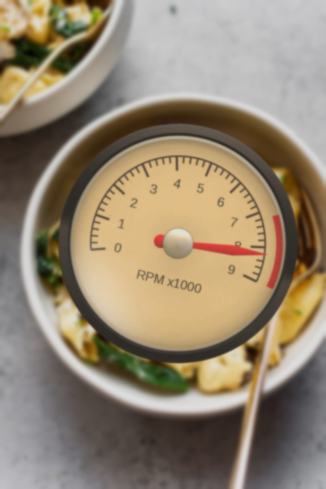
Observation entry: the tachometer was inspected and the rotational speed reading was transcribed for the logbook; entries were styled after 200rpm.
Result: 8200rpm
